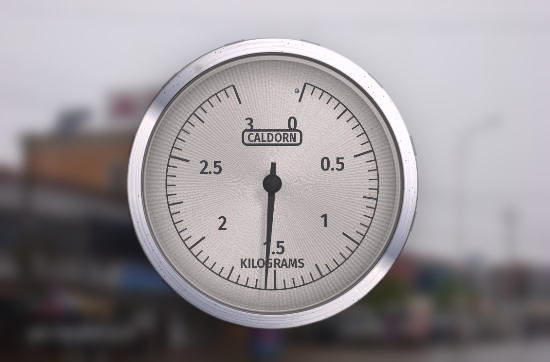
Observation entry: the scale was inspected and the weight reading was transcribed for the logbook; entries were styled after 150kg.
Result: 1.55kg
